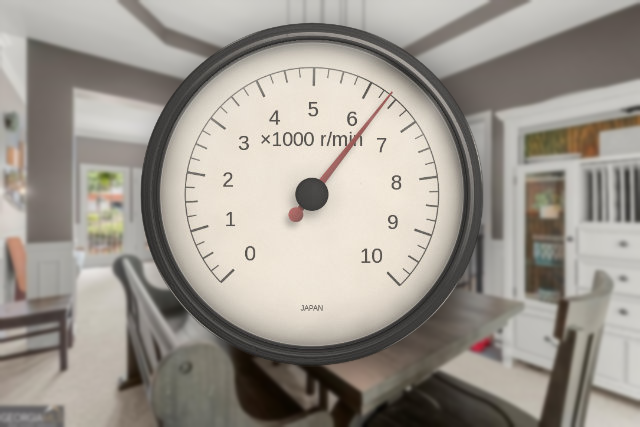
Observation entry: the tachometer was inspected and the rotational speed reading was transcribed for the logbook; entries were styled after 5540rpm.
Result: 6375rpm
